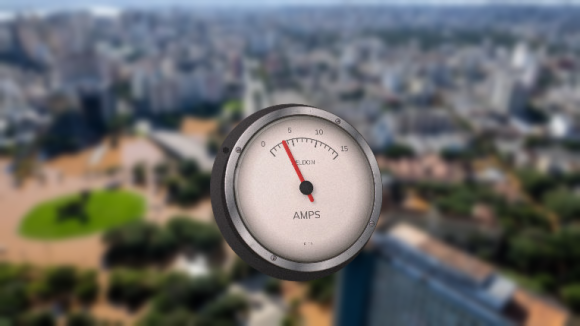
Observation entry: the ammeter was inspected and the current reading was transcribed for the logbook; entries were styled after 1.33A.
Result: 3A
